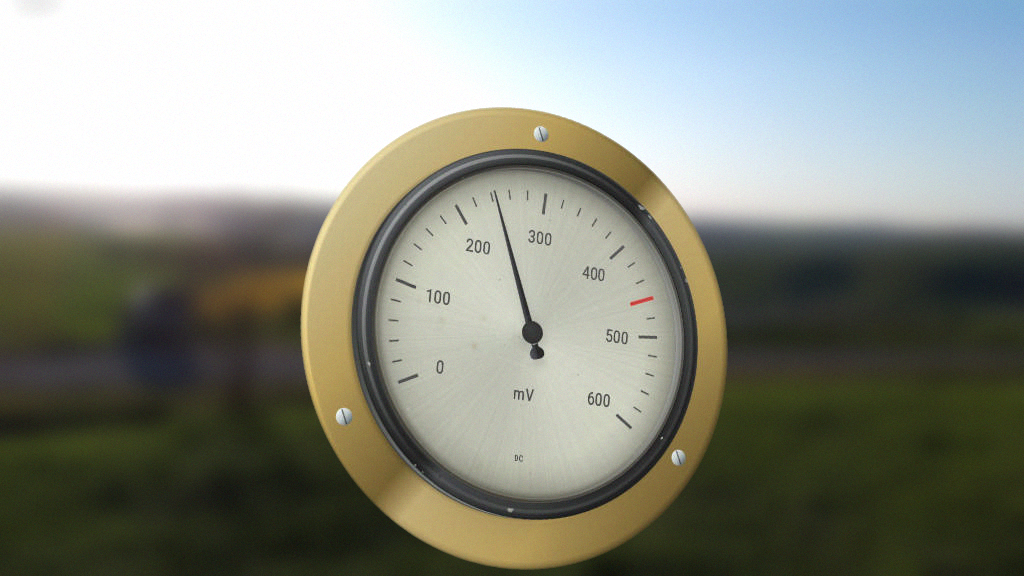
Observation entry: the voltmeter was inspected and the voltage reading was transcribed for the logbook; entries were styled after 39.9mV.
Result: 240mV
